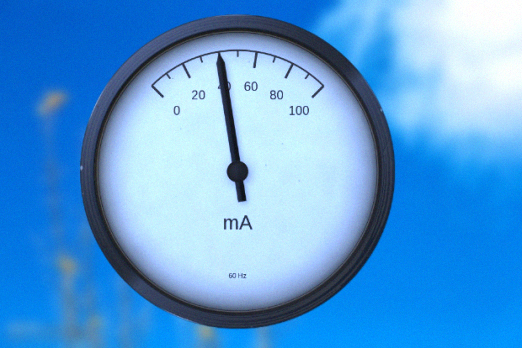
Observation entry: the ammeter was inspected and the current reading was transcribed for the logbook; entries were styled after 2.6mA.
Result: 40mA
